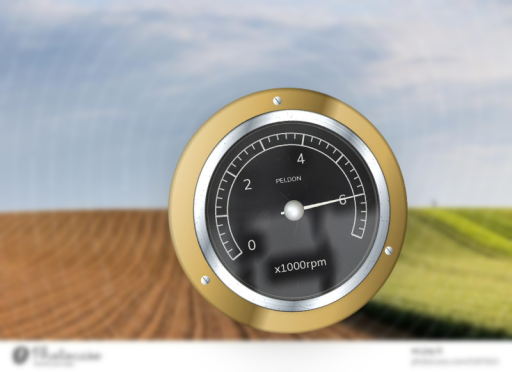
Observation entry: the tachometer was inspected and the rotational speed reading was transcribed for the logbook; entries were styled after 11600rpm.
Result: 6000rpm
